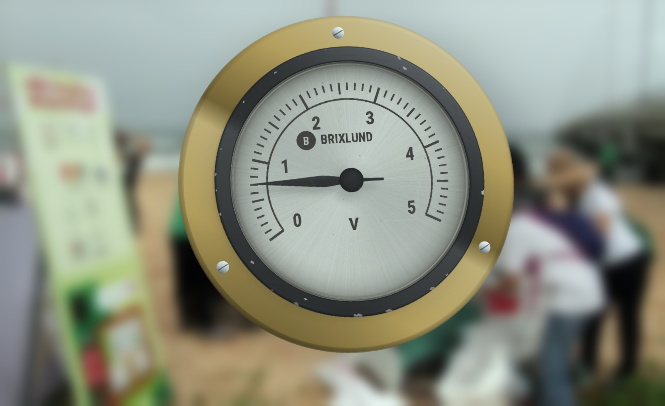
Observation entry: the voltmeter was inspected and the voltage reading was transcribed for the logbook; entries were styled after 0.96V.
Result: 0.7V
